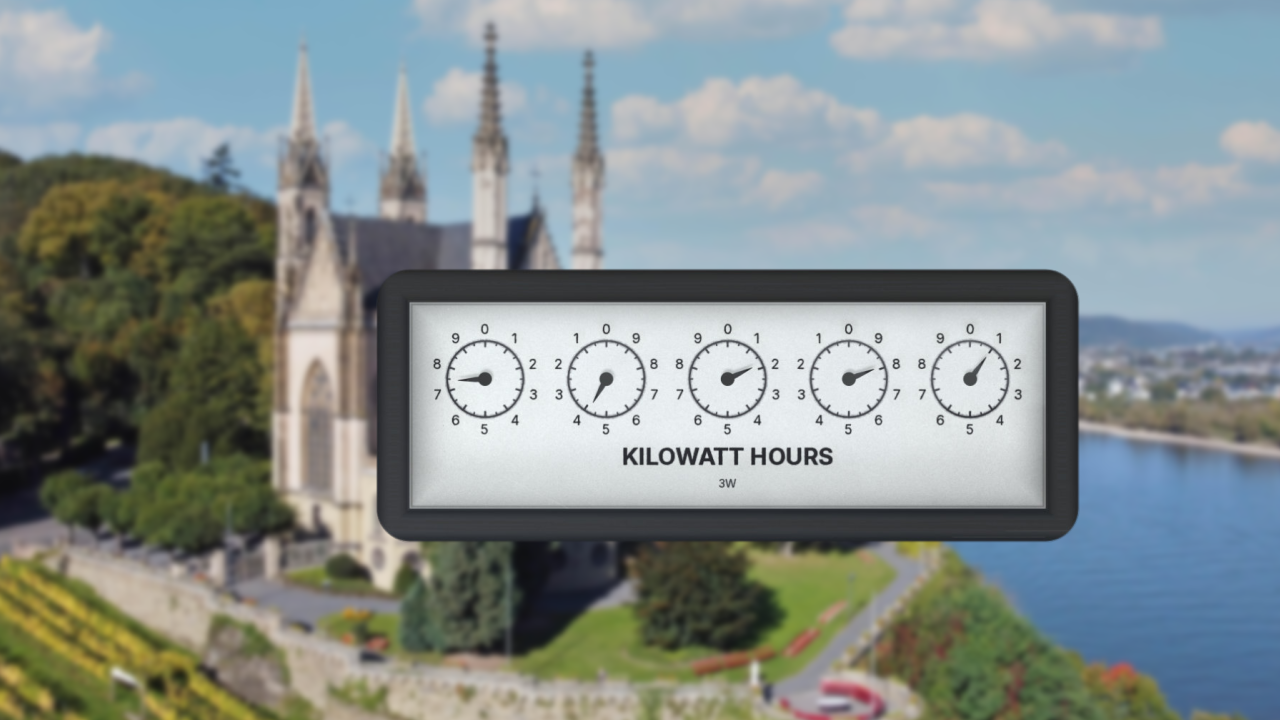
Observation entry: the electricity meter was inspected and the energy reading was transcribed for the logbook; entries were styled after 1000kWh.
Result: 74181kWh
